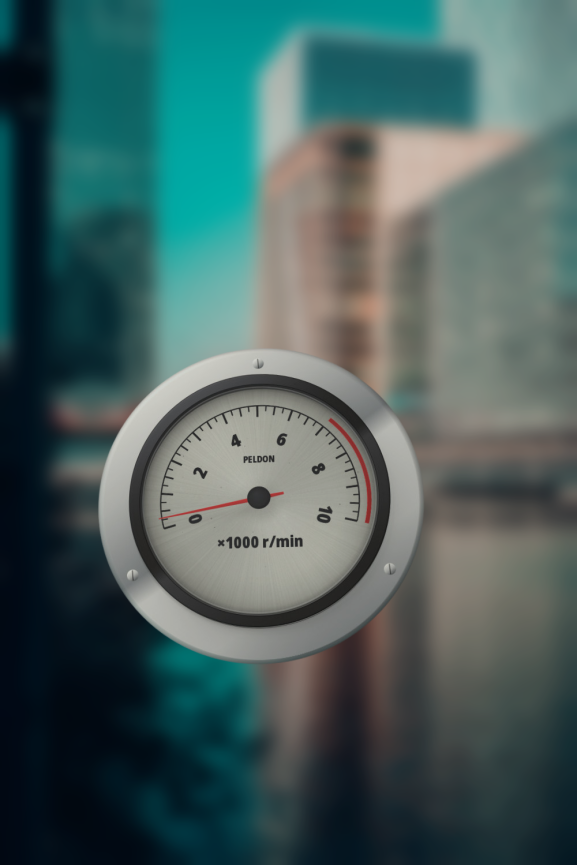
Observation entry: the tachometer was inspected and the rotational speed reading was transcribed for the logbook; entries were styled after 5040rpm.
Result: 250rpm
